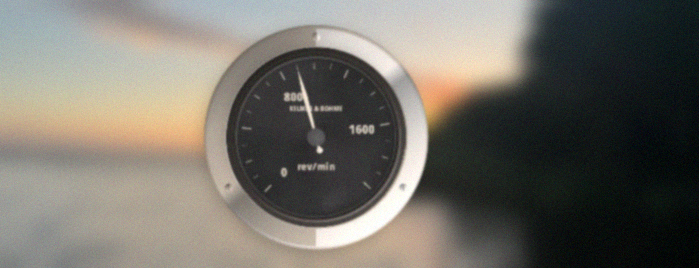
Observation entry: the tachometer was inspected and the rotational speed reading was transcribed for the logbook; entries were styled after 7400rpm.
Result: 900rpm
